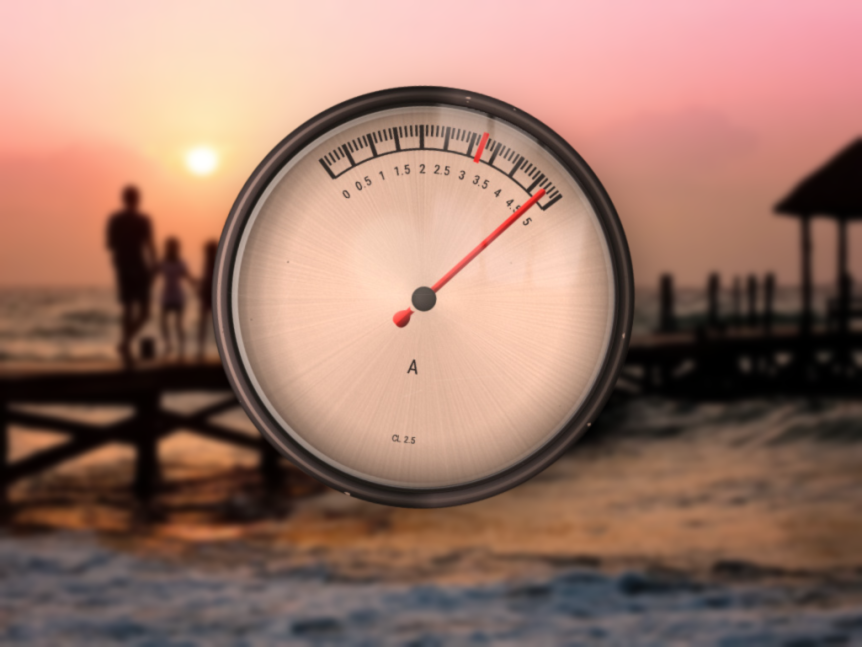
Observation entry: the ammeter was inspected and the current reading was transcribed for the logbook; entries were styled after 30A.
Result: 4.7A
